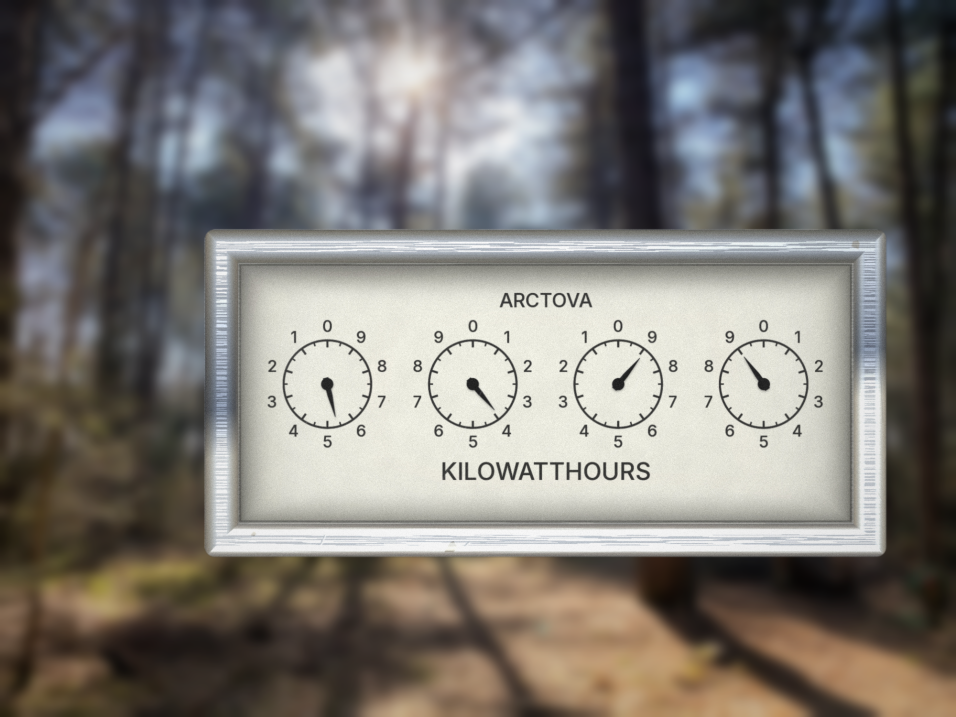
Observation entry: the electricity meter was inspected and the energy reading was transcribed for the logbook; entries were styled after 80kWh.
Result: 5389kWh
